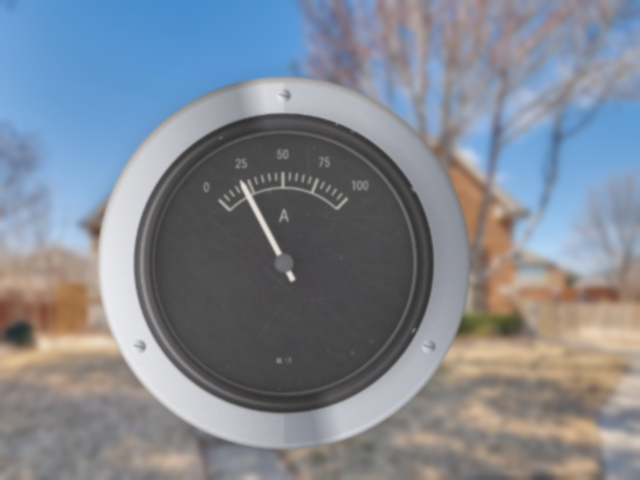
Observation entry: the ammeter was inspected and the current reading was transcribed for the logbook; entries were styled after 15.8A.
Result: 20A
